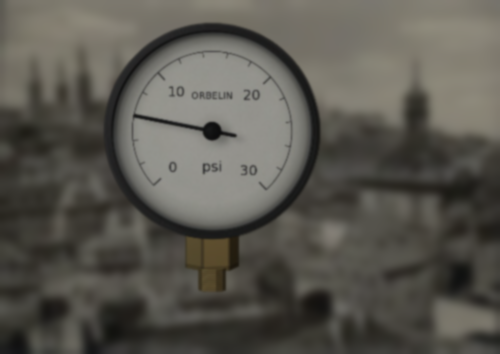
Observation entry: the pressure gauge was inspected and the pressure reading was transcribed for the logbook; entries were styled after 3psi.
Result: 6psi
